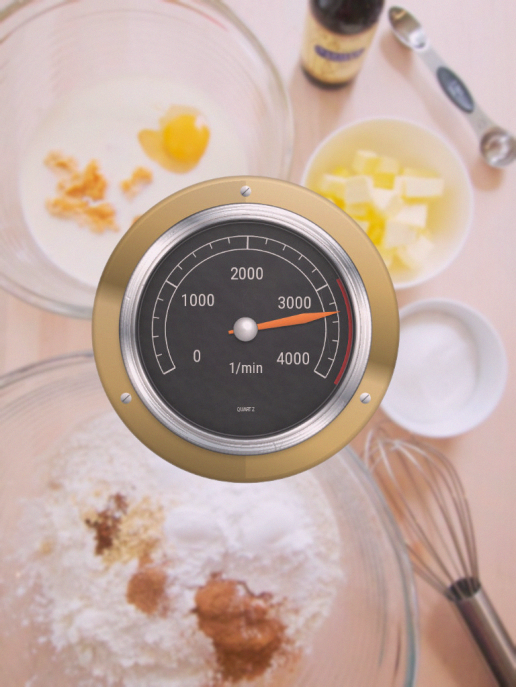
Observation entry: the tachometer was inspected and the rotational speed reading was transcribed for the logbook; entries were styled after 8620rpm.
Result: 3300rpm
